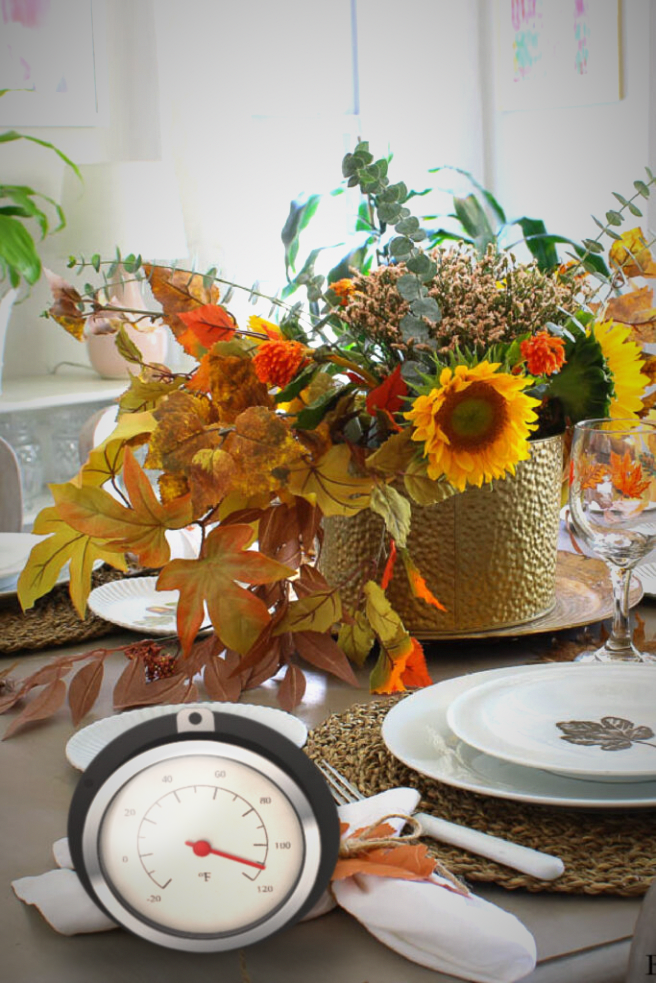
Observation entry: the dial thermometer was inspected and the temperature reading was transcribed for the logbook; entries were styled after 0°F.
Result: 110°F
